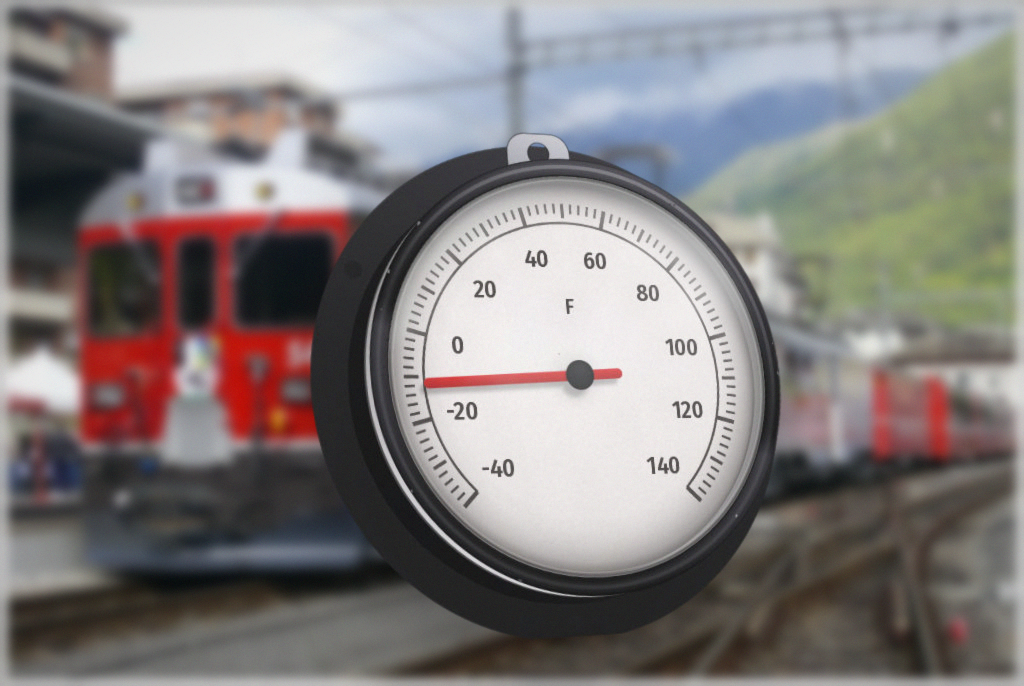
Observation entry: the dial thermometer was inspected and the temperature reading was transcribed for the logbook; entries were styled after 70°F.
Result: -12°F
